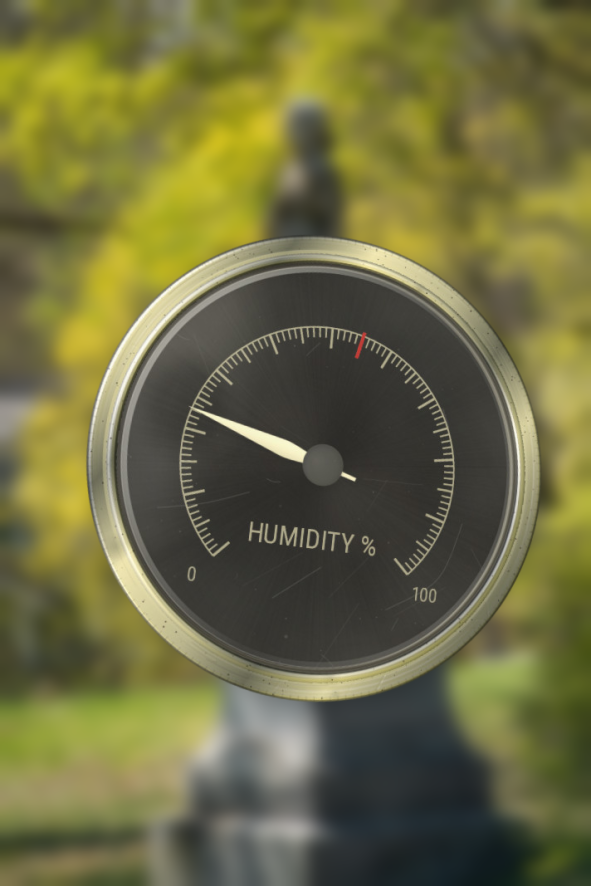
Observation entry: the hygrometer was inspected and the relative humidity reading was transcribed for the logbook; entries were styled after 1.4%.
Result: 23%
